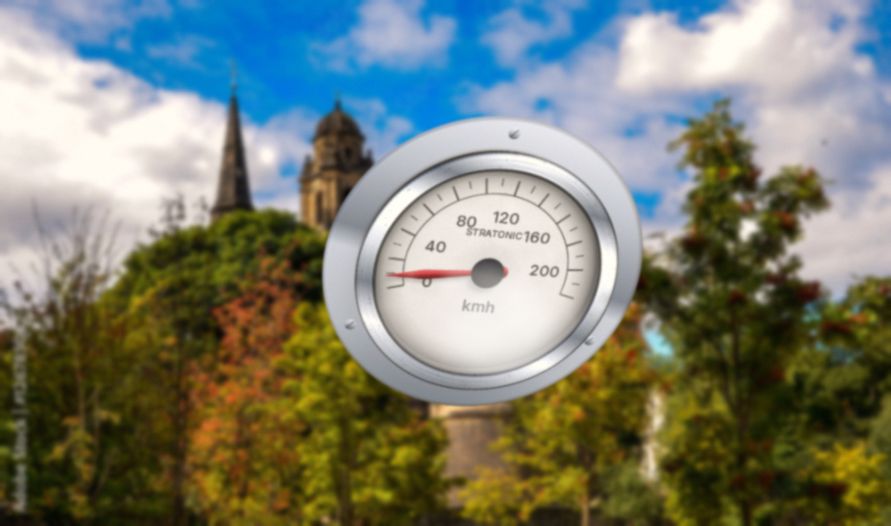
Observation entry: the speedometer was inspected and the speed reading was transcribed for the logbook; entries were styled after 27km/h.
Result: 10km/h
